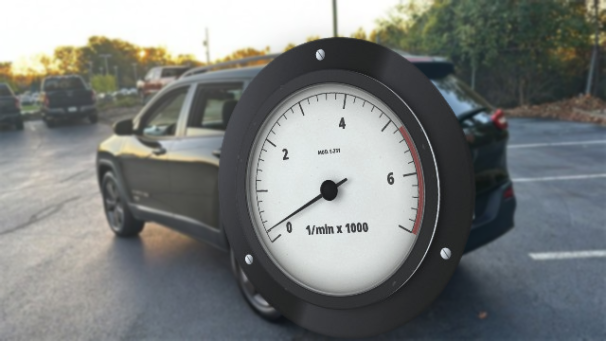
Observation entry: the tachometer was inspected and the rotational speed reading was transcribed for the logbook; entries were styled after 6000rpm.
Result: 200rpm
